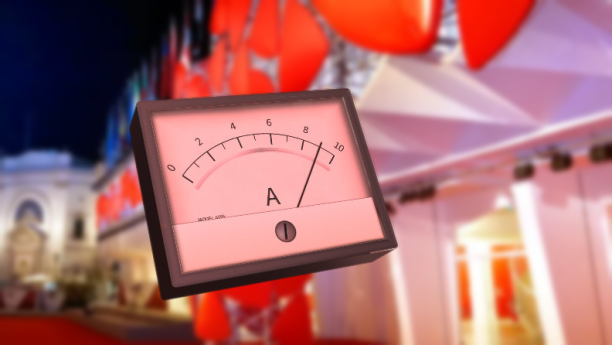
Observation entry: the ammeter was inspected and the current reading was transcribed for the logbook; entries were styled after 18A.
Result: 9A
